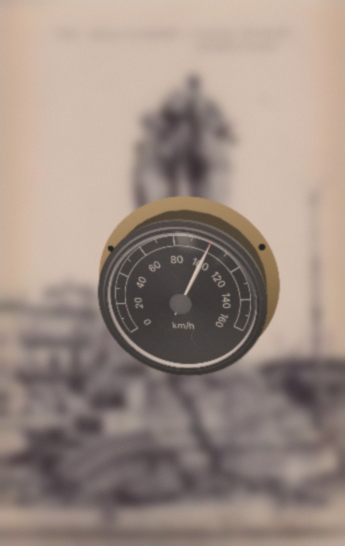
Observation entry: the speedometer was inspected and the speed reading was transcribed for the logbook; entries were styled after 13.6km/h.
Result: 100km/h
